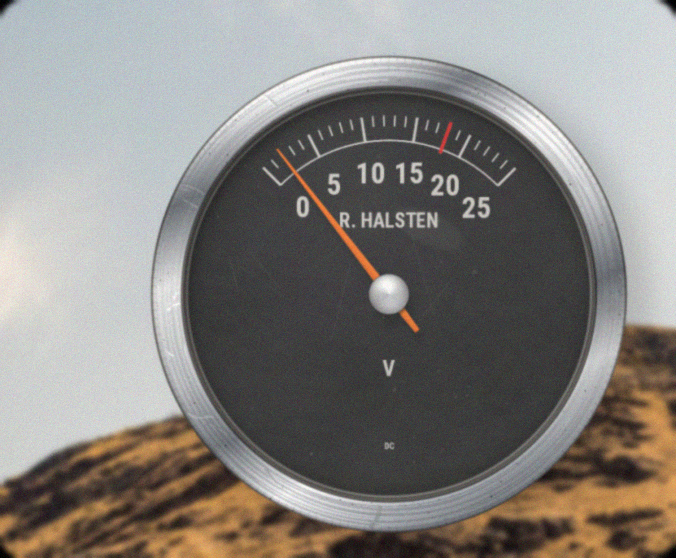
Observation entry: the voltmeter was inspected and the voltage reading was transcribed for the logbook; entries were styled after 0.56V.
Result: 2V
